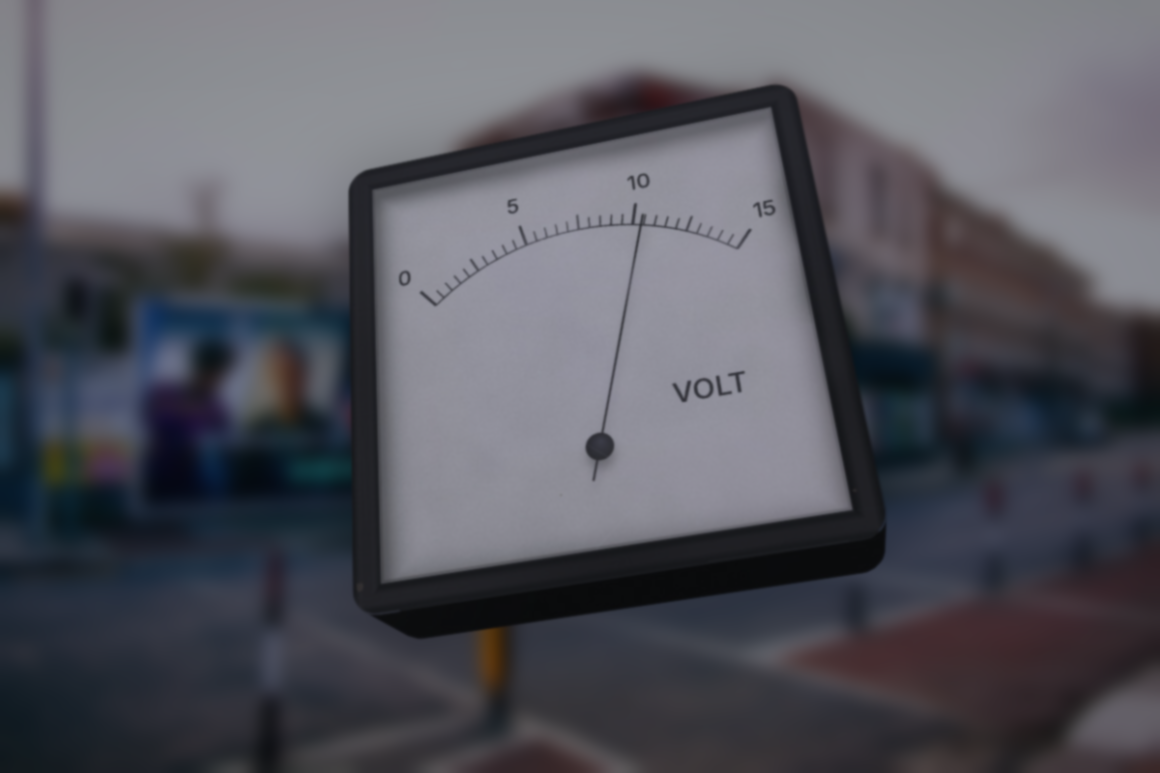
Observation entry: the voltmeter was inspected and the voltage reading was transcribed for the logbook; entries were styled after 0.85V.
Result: 10.5V
